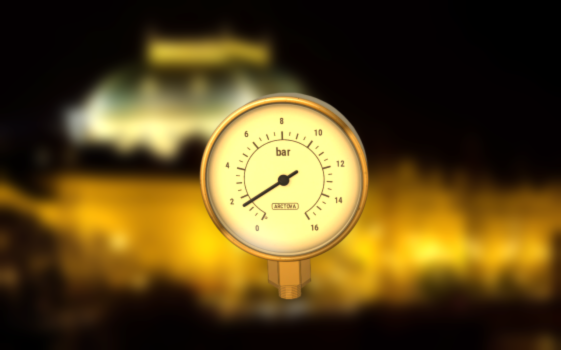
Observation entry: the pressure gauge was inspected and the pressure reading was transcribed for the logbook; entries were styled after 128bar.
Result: 1.5bar
